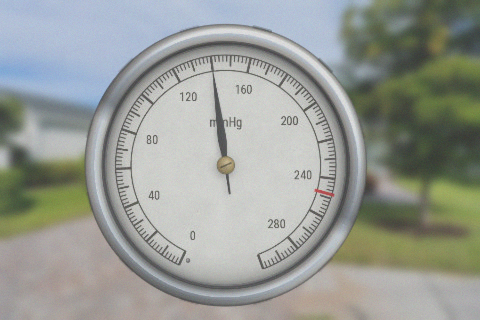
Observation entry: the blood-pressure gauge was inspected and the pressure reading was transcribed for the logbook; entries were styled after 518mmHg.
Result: 140mmHg
